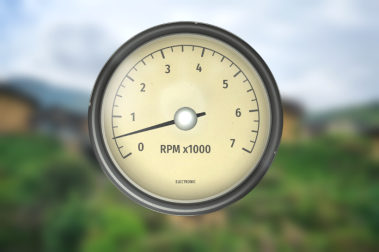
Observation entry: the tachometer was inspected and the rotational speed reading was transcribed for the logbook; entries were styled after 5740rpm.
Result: 500rpm
